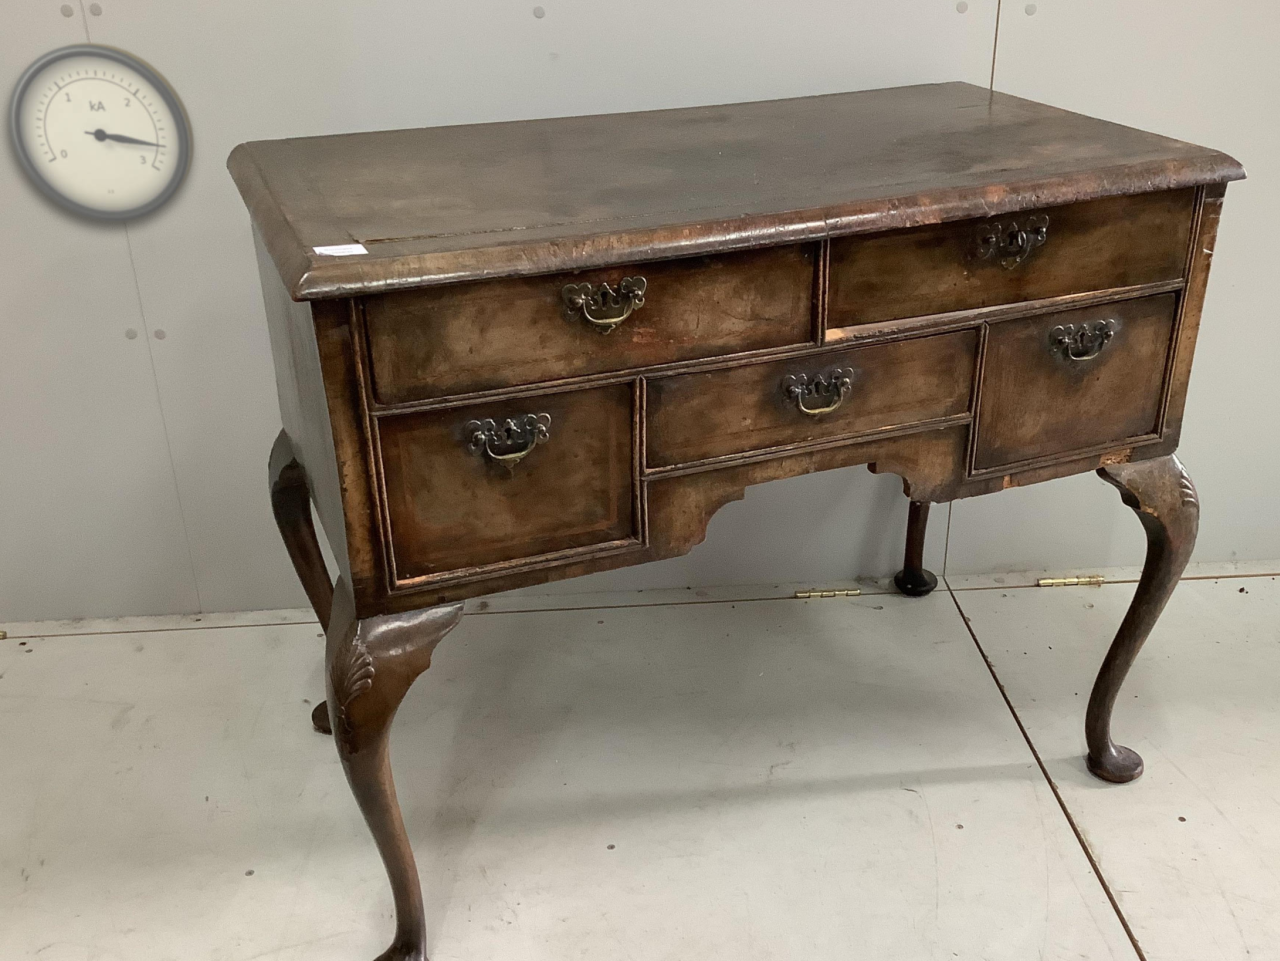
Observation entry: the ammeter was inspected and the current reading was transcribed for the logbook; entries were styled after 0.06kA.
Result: 2.7kA
